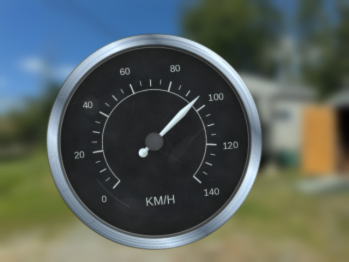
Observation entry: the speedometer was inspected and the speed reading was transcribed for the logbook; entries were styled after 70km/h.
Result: 95km/h
